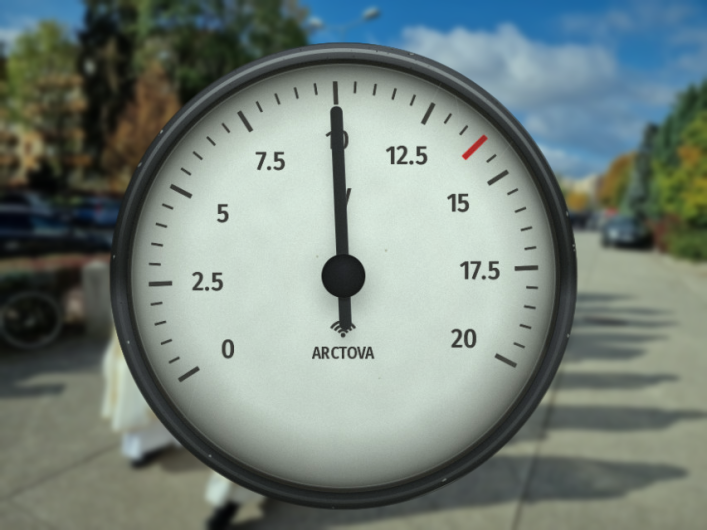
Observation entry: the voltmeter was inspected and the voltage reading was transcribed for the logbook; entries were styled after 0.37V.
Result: 10V
